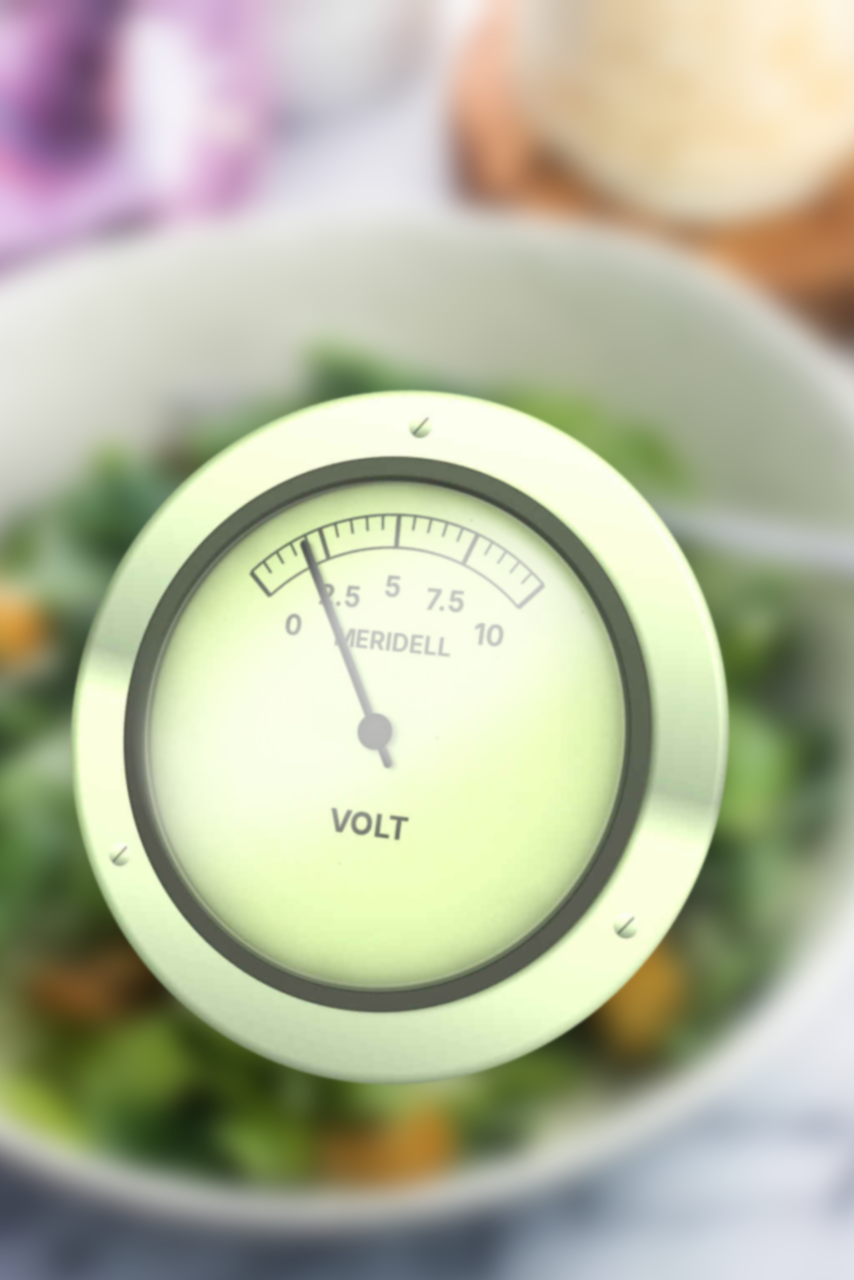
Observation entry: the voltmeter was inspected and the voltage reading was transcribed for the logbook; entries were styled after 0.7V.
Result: 2V
